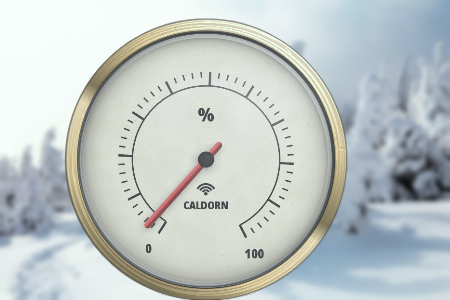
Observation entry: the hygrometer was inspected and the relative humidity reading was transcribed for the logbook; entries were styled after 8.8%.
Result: 3%
